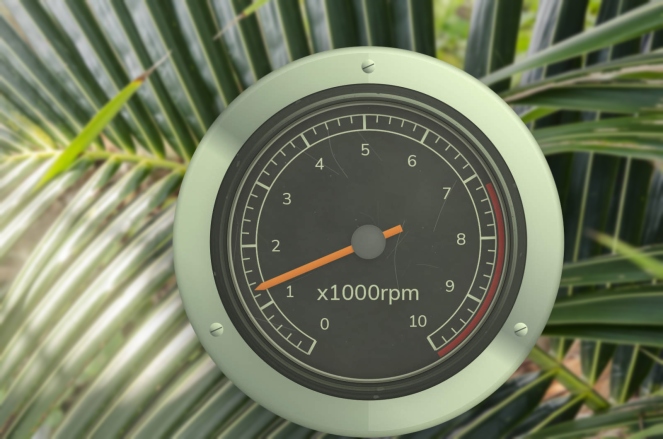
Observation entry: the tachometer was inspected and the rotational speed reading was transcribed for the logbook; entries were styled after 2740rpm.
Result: 1300rpm
